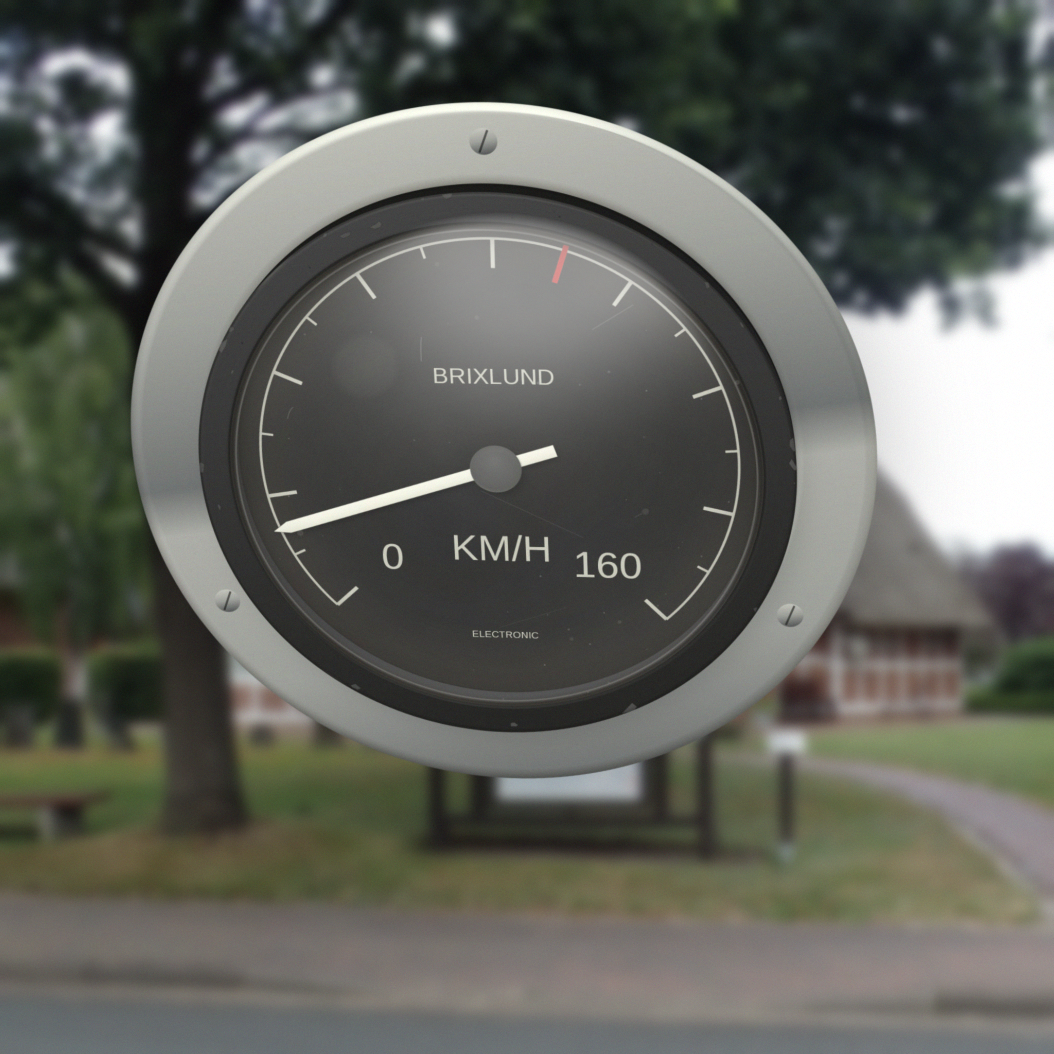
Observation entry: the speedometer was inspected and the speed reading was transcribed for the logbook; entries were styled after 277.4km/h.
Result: 15km/h
